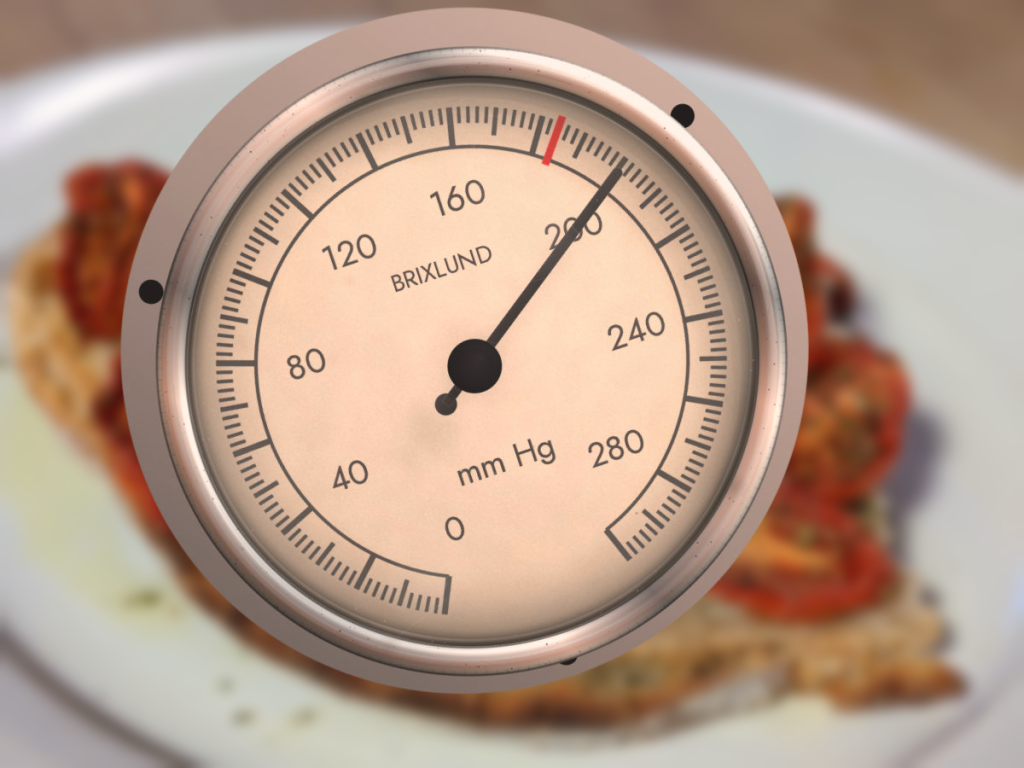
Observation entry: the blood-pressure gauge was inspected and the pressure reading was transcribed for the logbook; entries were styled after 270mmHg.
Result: 200mmHg
